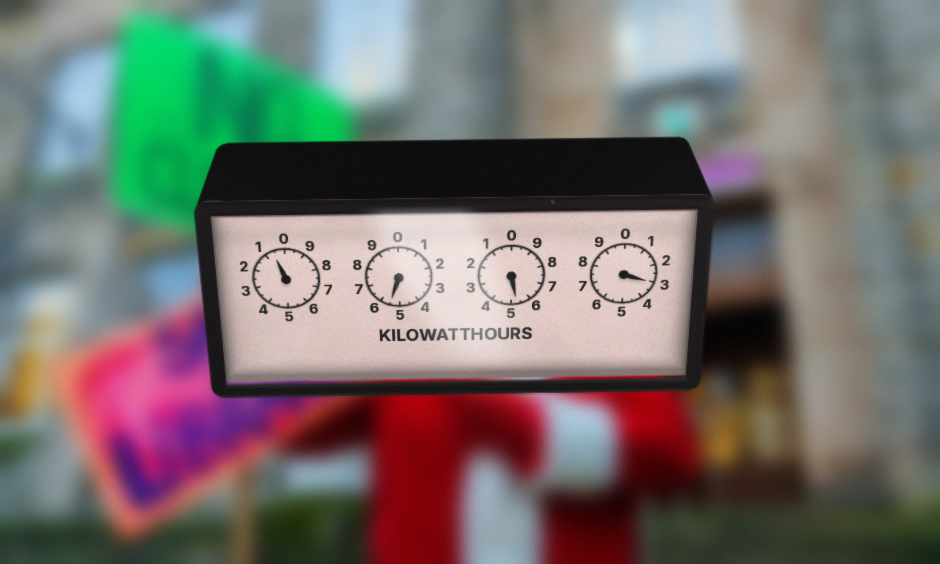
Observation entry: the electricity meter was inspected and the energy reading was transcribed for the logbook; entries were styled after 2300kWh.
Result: 553kWh
